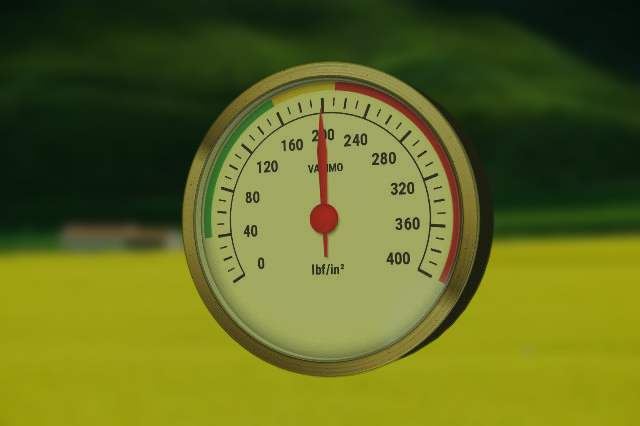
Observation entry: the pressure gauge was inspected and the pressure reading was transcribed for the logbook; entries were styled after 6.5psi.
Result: 200psi
